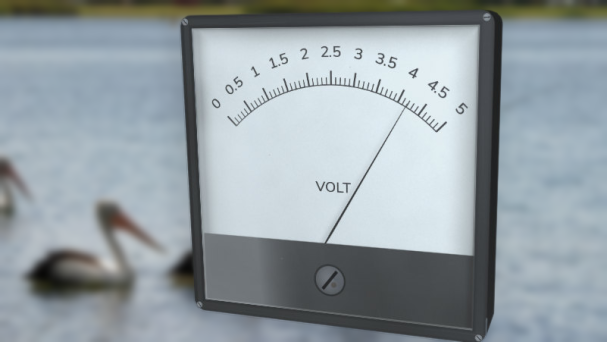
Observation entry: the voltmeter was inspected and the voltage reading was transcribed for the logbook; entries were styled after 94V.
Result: 4.2V
